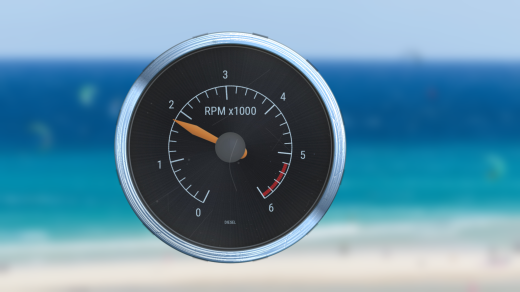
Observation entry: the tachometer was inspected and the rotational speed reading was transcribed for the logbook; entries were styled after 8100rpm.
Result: 1800rpm
